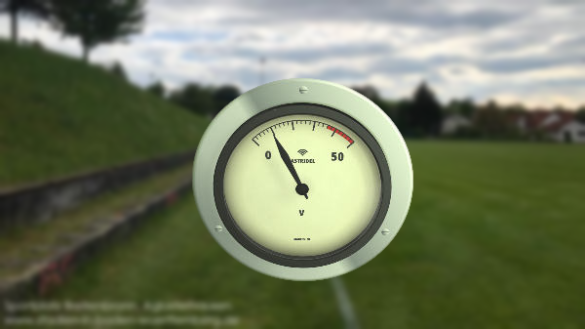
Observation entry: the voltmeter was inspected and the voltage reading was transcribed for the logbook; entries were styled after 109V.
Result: 10V
